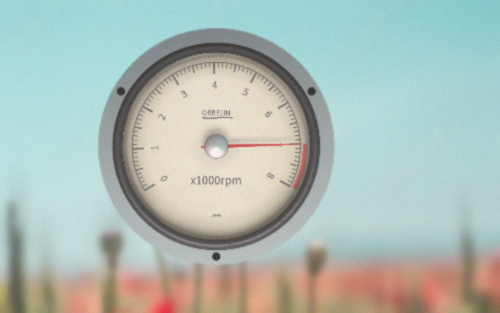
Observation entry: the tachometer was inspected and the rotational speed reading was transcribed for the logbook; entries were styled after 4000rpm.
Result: 7000rpm
